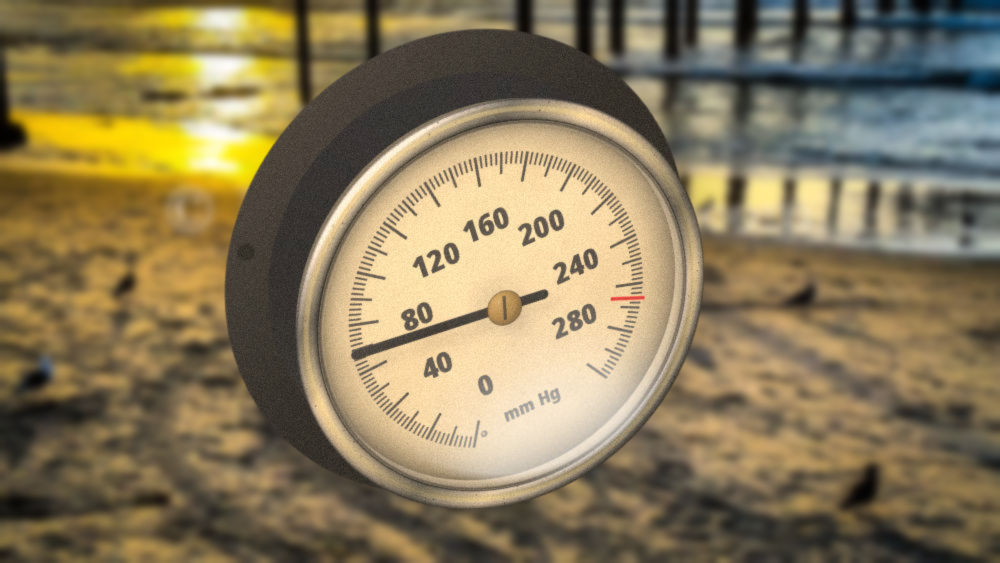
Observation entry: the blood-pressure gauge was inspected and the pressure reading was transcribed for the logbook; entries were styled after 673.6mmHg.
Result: 70mmHg
